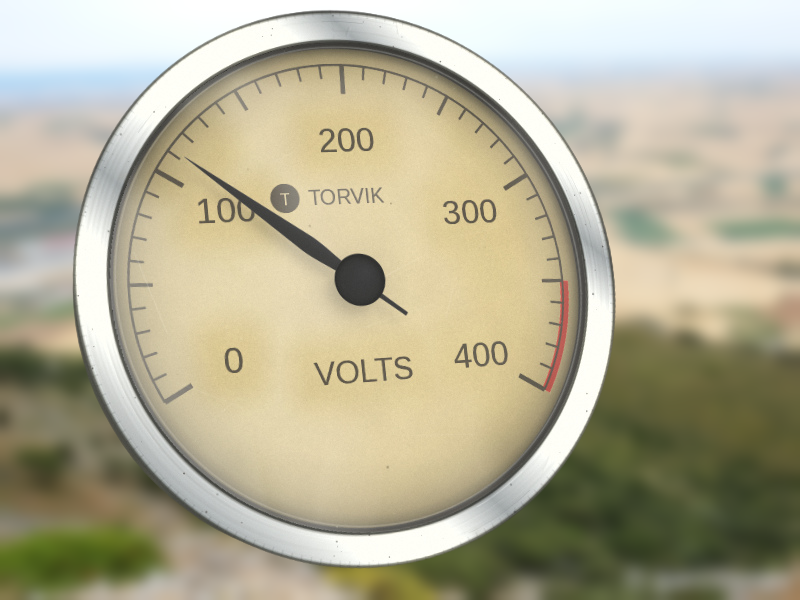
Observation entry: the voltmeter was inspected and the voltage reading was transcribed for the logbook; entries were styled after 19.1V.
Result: 110V
